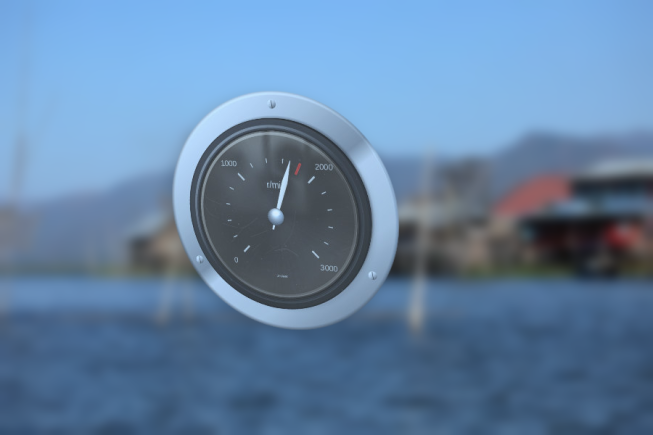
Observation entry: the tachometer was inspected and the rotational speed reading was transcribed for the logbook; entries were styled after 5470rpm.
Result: 1700rpm
